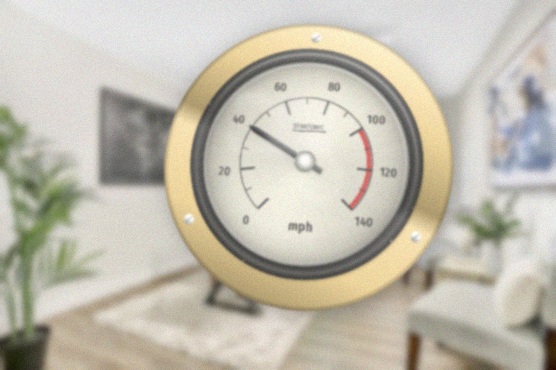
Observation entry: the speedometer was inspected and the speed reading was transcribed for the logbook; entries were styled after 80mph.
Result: 40mph
